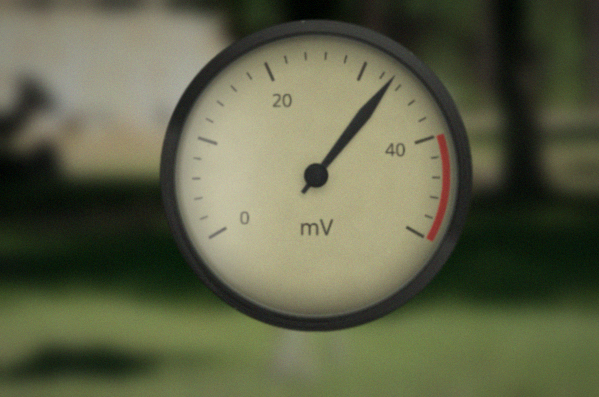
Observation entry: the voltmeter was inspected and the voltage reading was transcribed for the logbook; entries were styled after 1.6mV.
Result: 33mV
